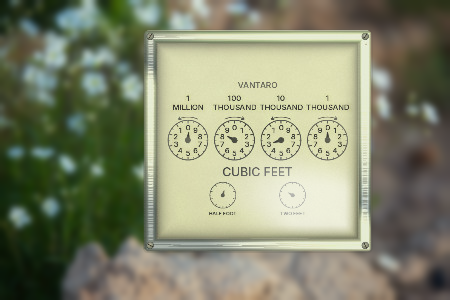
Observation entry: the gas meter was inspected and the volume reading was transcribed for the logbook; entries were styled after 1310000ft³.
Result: 983000ft³
